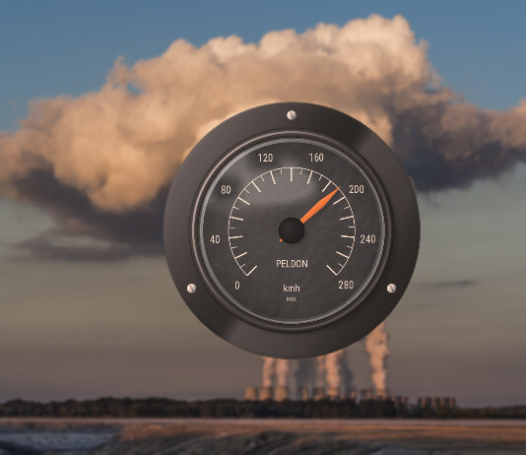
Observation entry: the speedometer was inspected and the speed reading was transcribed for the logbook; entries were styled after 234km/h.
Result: 190km/h
